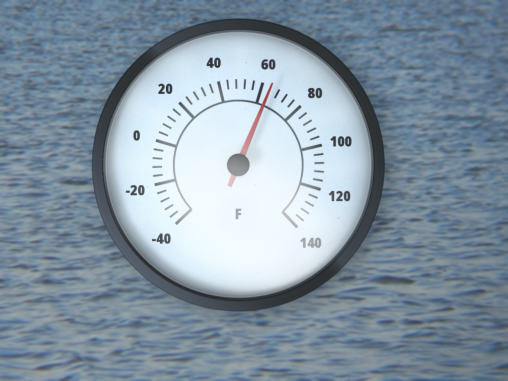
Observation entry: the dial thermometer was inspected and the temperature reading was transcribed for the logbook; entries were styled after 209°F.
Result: 64°F
